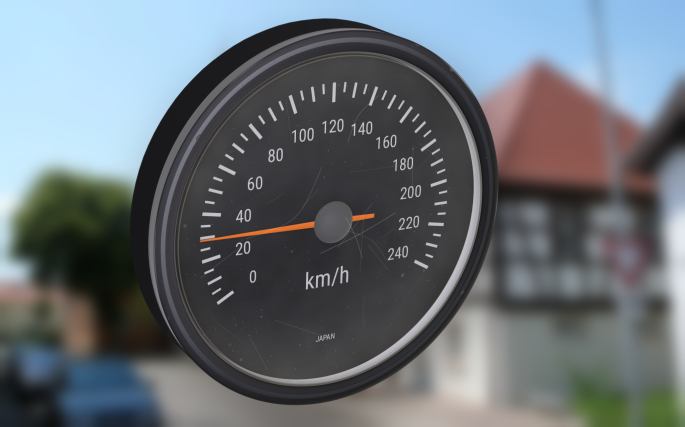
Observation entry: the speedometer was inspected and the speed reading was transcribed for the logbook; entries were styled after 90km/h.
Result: 30km/h
